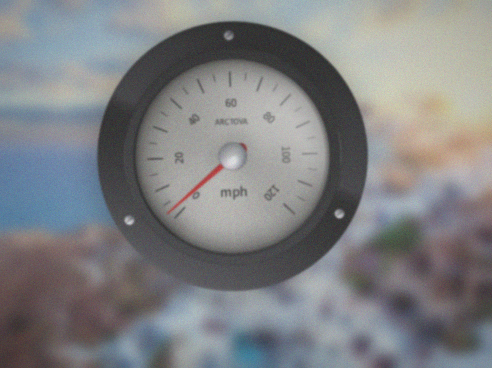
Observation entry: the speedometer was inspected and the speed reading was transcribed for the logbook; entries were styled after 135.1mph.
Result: 2.5mph
